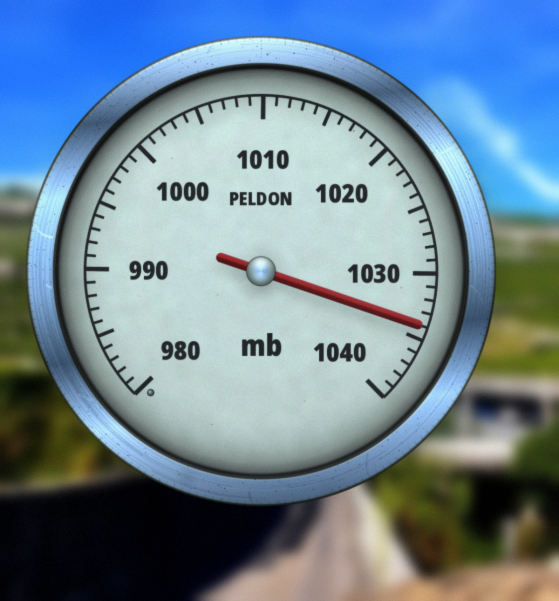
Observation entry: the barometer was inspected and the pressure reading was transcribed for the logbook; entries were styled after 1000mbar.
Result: 1034mbar
